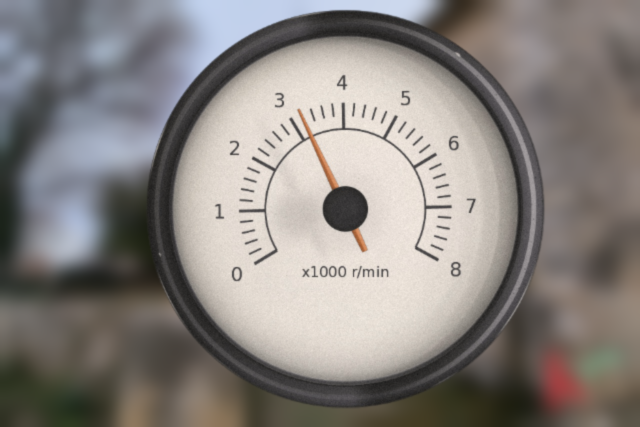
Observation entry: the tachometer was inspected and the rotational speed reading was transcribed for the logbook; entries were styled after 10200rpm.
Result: 3200rpm
